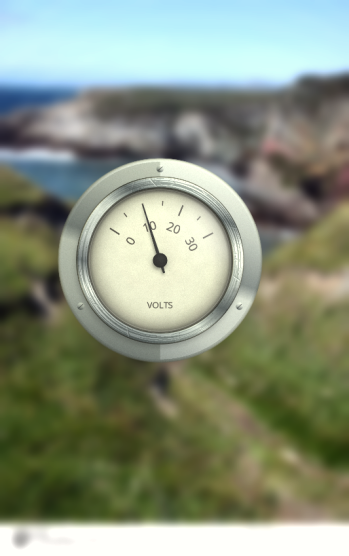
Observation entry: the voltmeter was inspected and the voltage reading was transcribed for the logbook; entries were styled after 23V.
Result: 10V
